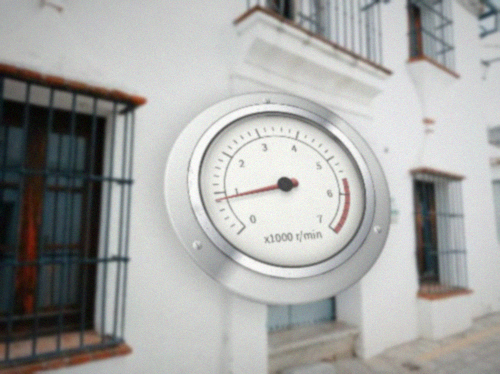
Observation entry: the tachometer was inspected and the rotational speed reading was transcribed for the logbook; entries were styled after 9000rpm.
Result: 800rpm
